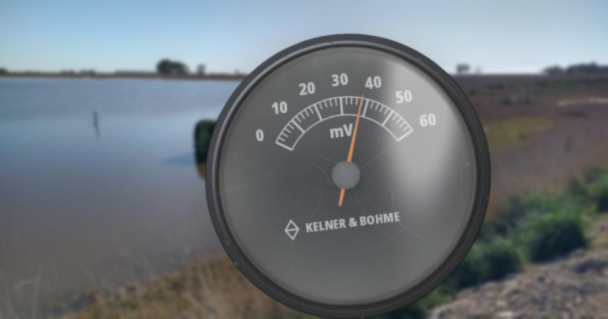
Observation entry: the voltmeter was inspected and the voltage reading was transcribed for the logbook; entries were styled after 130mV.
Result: 38mV
